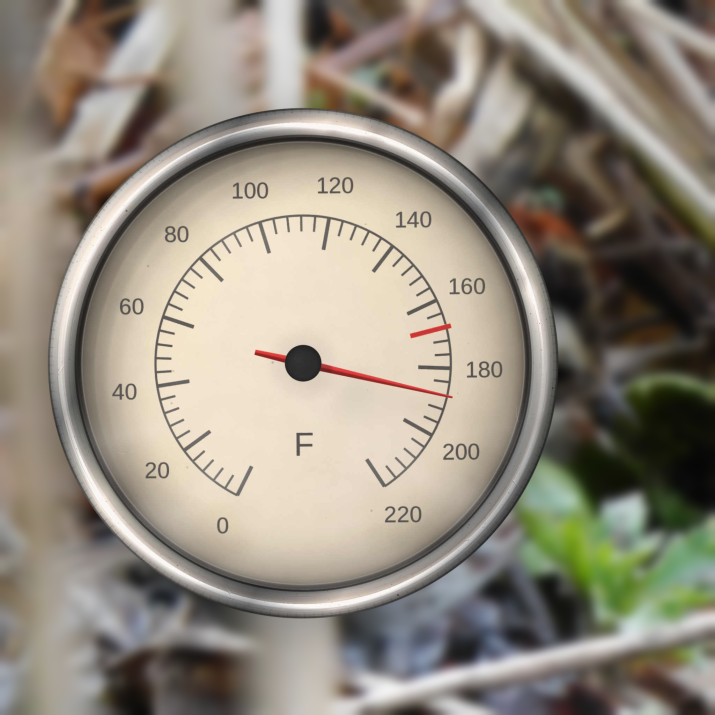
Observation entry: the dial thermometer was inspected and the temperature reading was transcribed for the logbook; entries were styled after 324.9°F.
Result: 188°F
